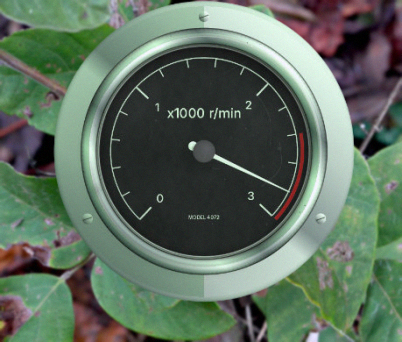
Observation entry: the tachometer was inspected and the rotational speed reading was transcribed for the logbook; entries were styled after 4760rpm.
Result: 2800rpm
